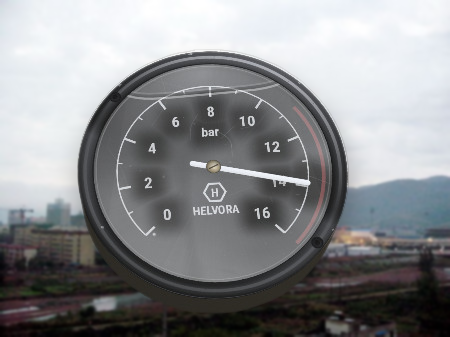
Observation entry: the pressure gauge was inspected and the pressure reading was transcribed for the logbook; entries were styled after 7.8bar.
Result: 14bar
